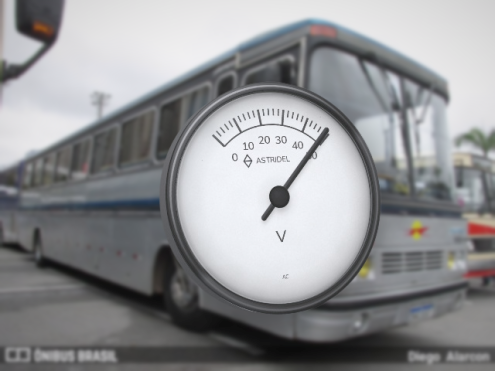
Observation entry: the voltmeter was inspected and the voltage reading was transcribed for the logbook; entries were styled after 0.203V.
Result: 48V
